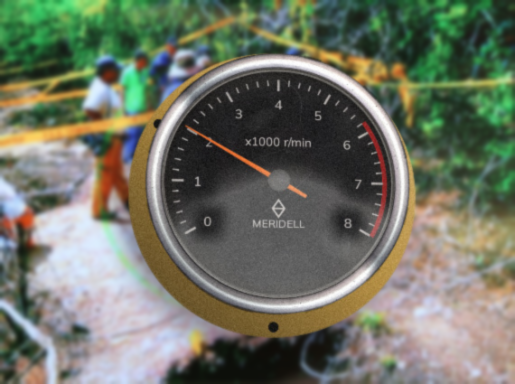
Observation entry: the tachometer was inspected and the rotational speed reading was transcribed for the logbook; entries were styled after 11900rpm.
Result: 2000rpm
